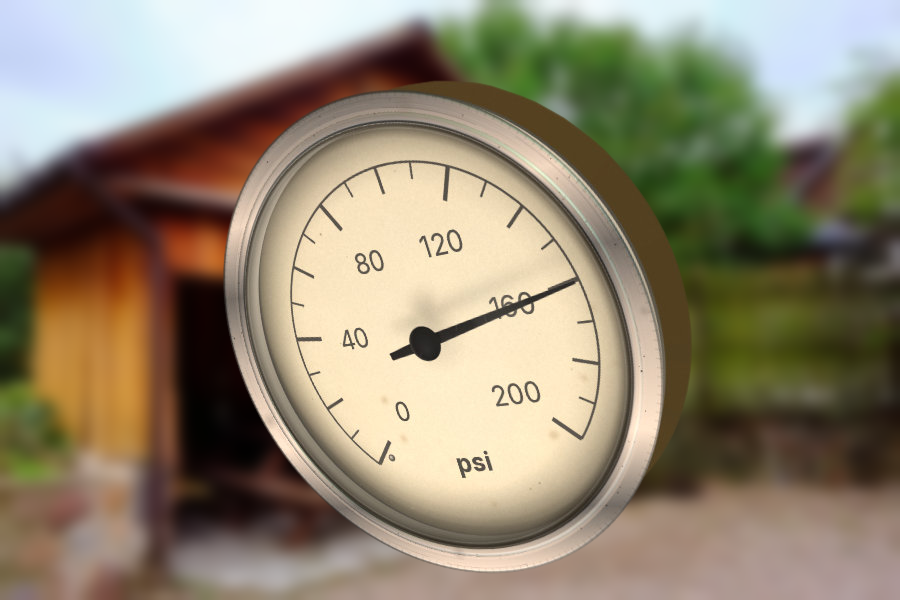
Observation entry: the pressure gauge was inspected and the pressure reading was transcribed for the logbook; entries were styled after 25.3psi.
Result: 160psi
